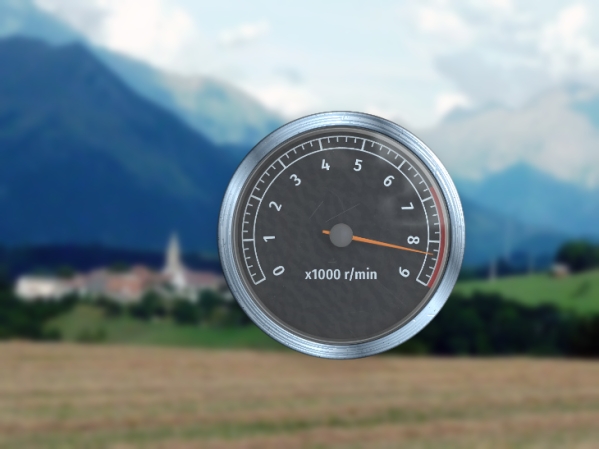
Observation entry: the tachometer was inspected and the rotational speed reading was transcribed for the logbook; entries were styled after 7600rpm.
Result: 8300rpm
